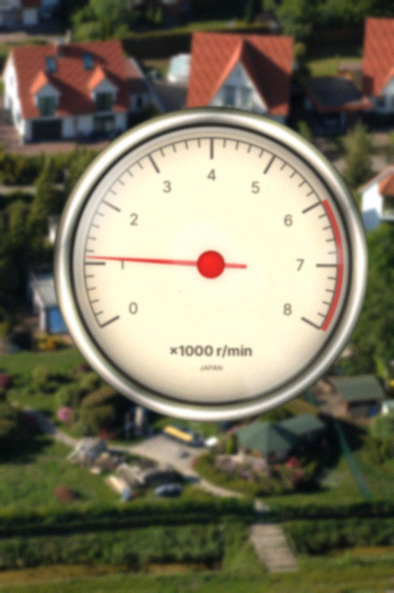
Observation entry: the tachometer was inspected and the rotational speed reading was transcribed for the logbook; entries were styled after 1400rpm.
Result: 1100rpm
